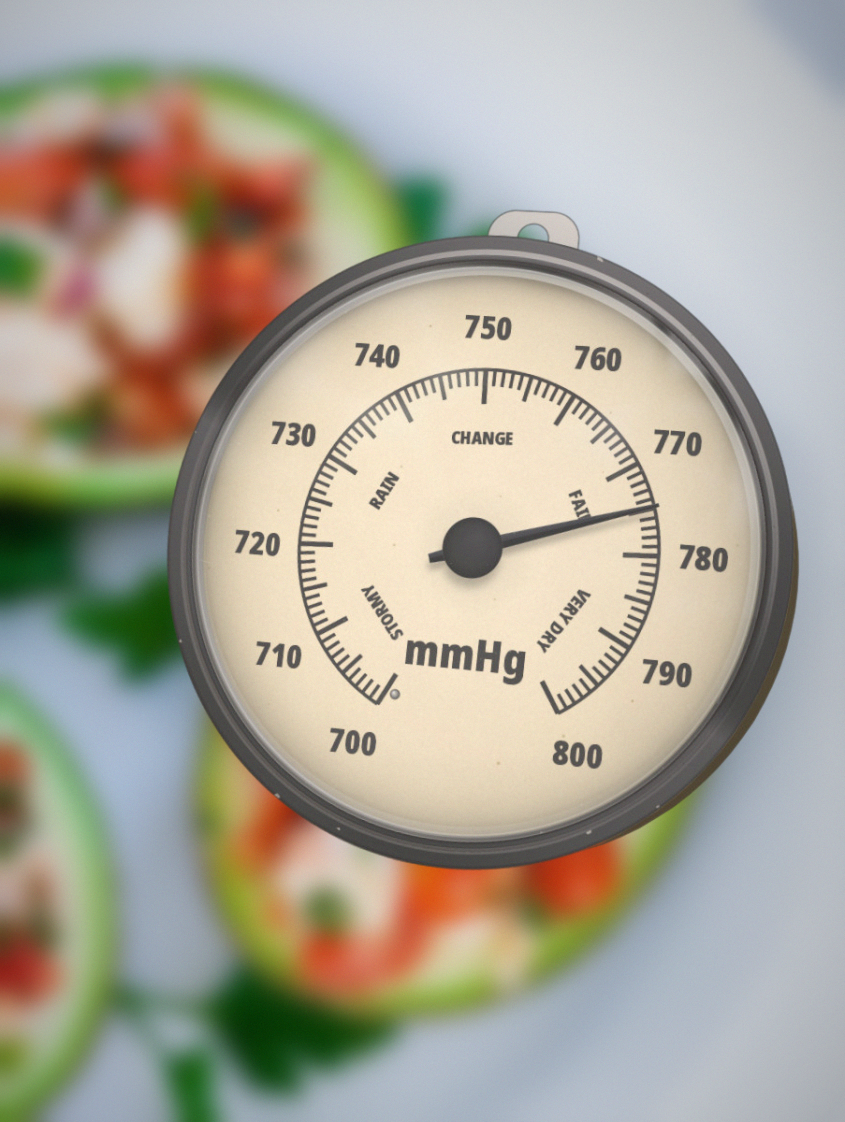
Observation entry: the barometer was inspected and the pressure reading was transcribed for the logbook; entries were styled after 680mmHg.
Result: 775mmHg
